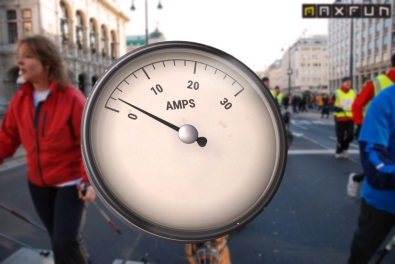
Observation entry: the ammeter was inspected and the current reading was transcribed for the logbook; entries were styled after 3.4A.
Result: 2A
